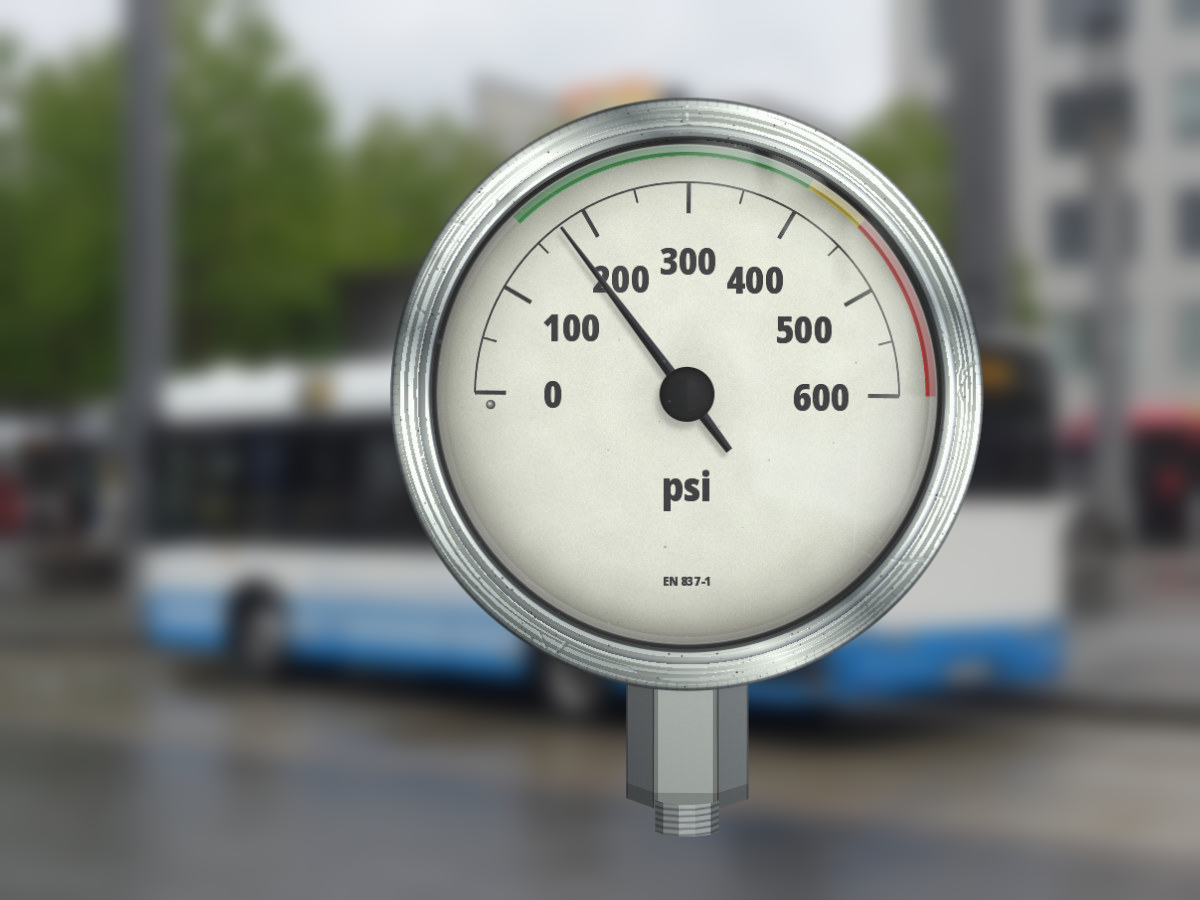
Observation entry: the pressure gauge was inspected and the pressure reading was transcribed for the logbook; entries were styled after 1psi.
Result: 175psi
